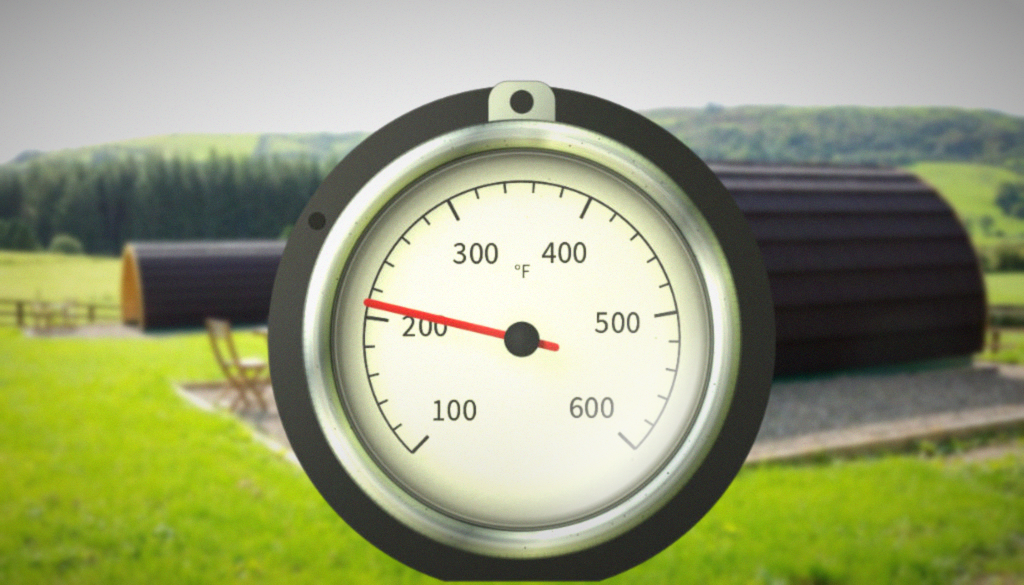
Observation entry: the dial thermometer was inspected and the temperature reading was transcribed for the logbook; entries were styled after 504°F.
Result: 210°F
